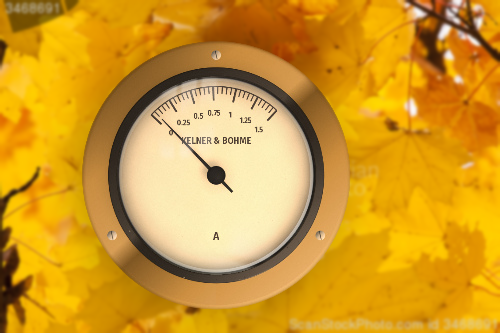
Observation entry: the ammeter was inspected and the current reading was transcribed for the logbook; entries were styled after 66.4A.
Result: 0.05A
